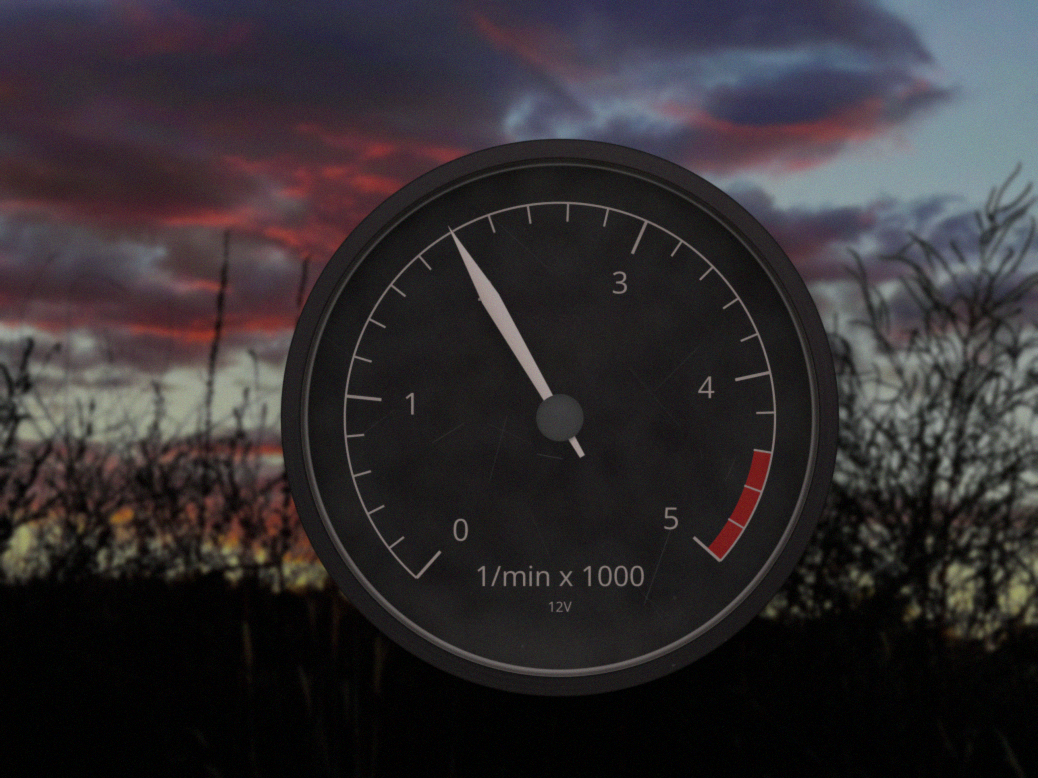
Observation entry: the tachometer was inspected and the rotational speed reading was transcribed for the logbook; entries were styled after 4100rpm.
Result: 2000rpm
